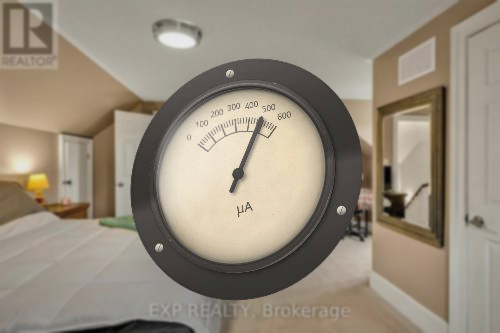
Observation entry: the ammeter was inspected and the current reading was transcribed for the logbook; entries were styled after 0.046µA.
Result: 500µA
